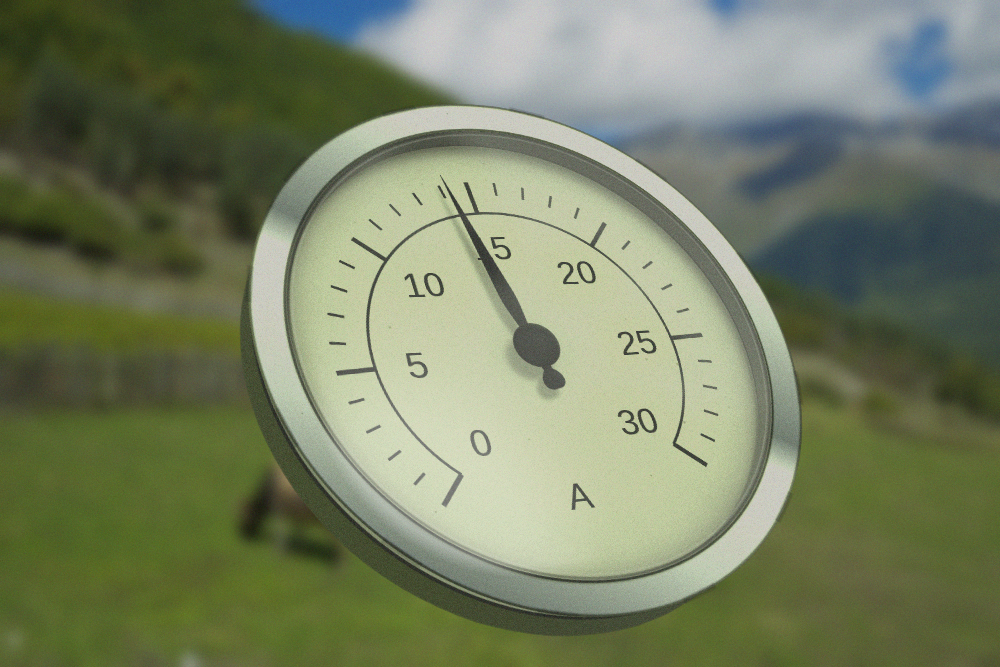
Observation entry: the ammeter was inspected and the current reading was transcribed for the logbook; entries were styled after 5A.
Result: 14A
